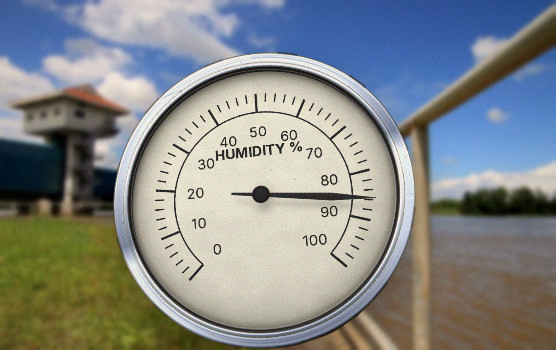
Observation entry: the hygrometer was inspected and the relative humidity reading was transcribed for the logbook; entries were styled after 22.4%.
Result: 86%
